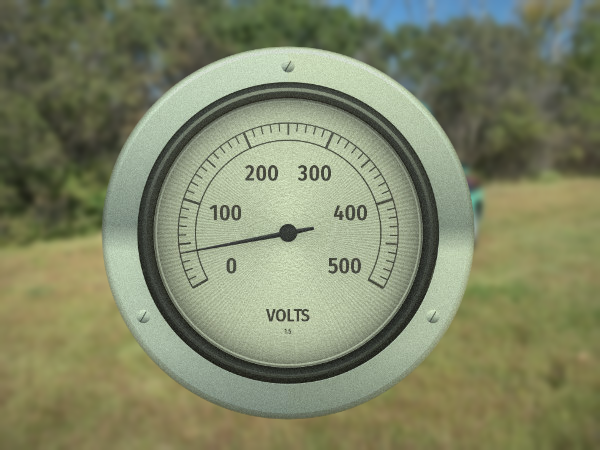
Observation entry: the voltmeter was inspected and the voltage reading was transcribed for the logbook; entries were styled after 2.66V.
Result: 40V
